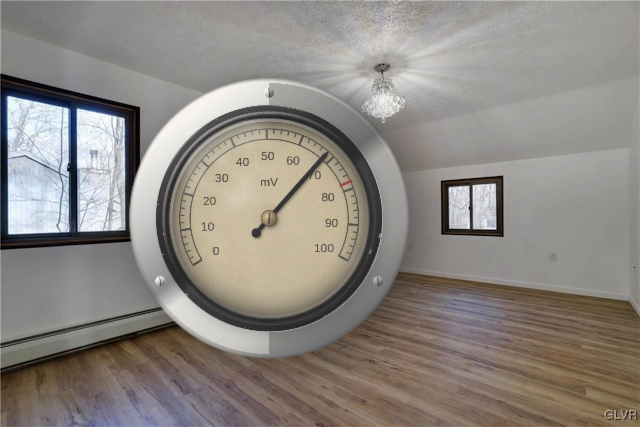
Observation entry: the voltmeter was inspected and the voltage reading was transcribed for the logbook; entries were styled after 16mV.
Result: 68mV
